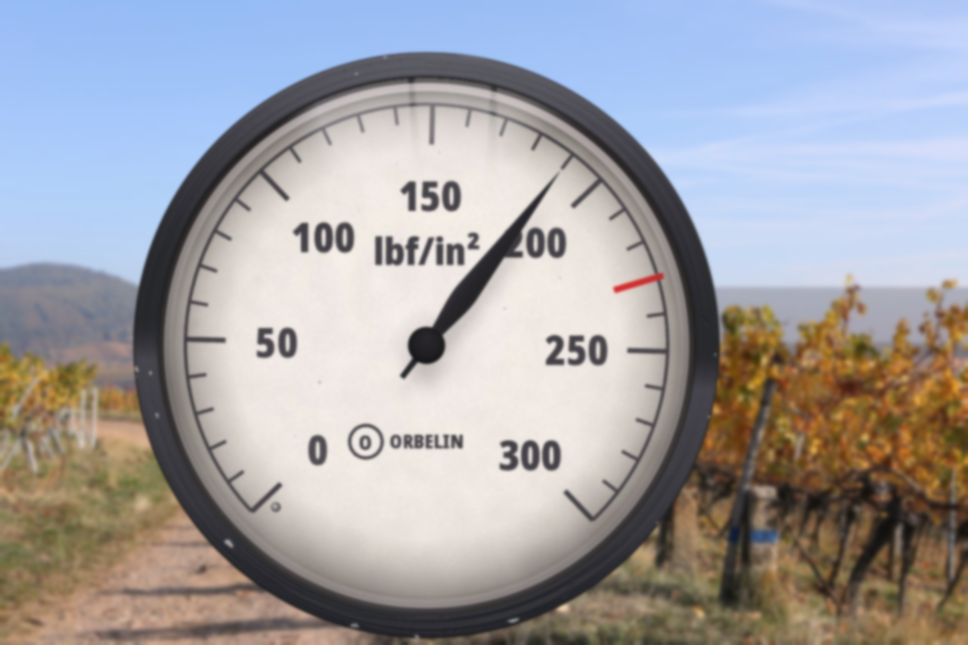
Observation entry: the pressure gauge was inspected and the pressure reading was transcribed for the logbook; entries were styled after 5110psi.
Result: 190psi
